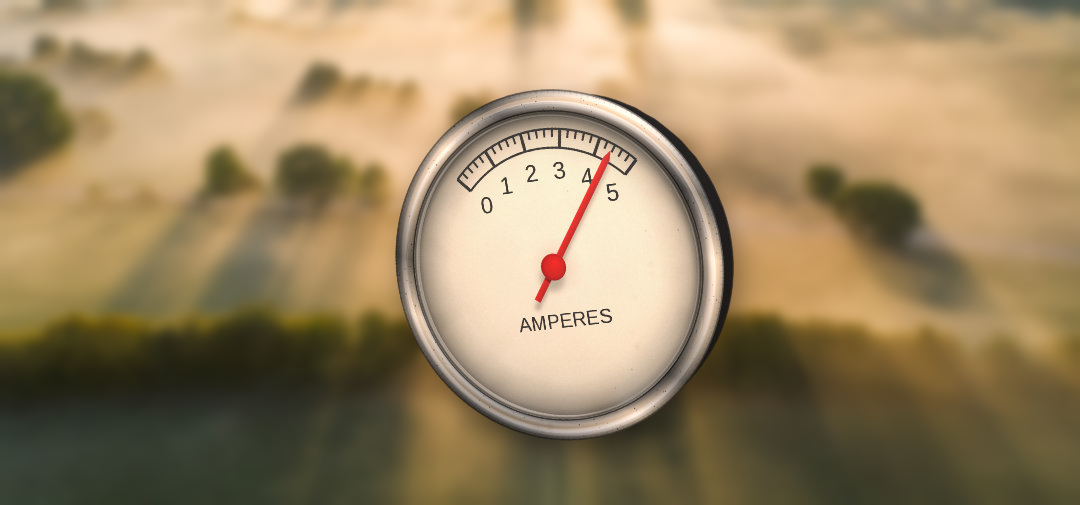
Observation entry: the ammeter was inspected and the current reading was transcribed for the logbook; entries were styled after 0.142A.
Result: 4.4A
